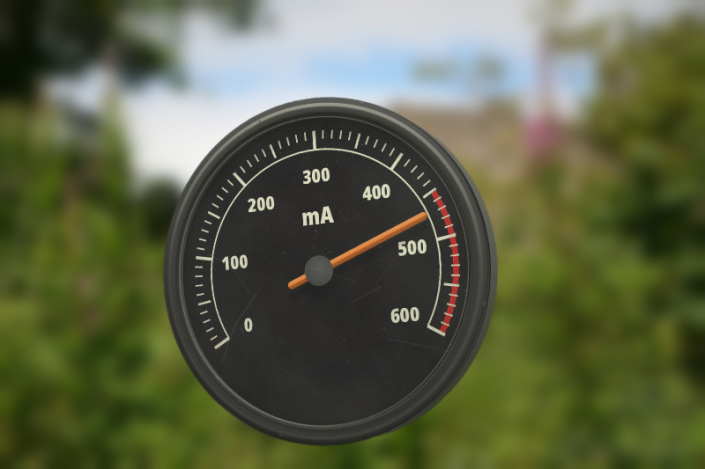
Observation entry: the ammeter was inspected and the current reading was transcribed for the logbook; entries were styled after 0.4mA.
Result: 470mA
